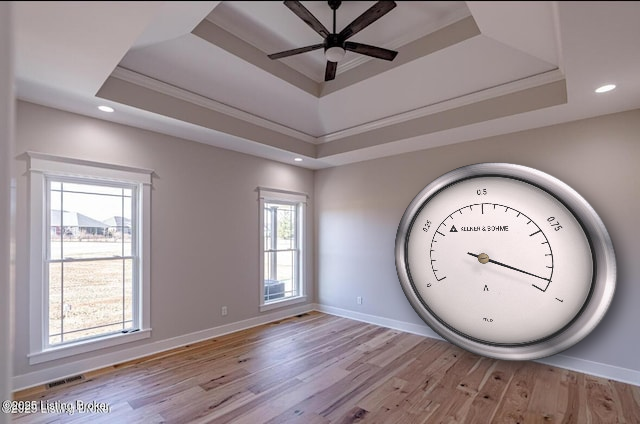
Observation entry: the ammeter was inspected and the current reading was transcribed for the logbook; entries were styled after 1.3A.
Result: 0.95A
